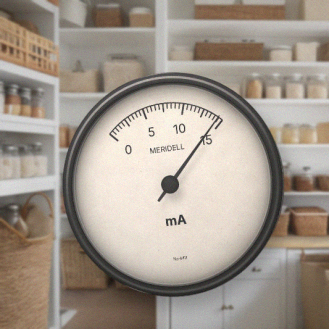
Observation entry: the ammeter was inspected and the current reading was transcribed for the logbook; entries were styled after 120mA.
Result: 14.5mA
